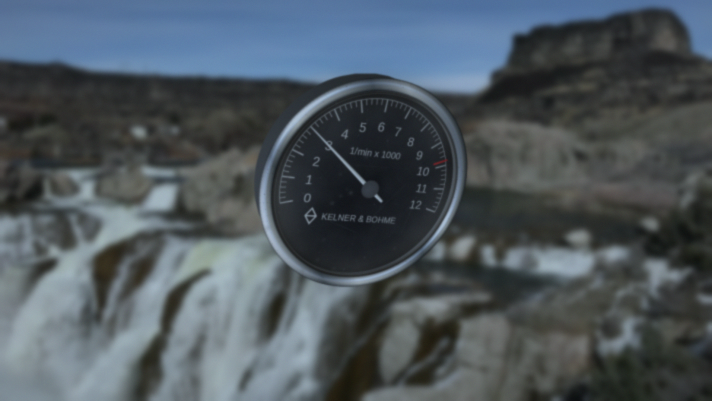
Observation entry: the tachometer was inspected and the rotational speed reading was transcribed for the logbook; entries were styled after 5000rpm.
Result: 3000rpm
